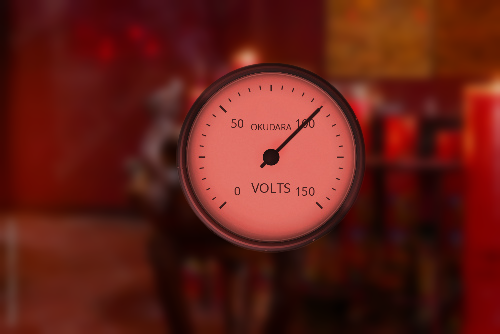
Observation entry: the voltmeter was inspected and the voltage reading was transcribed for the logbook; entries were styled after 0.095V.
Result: 100V
